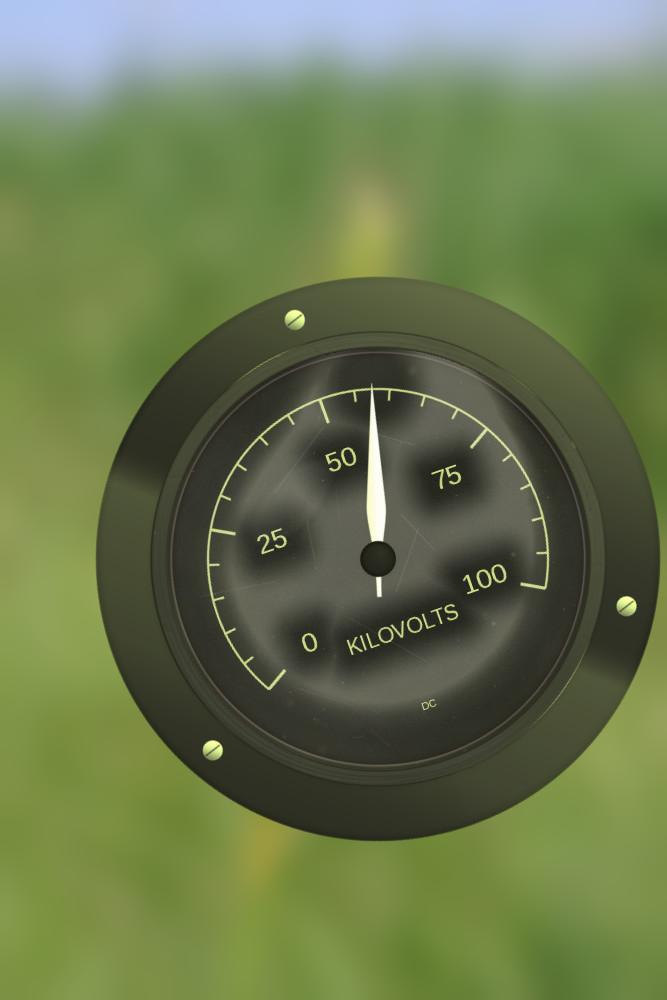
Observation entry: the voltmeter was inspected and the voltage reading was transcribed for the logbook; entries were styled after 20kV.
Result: 57.5kV
